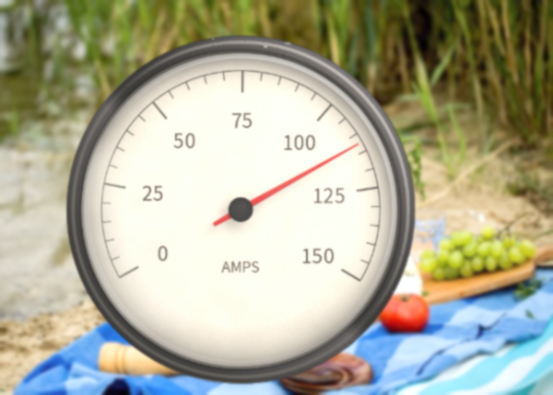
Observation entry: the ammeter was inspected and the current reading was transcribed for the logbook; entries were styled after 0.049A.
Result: 112.5A
